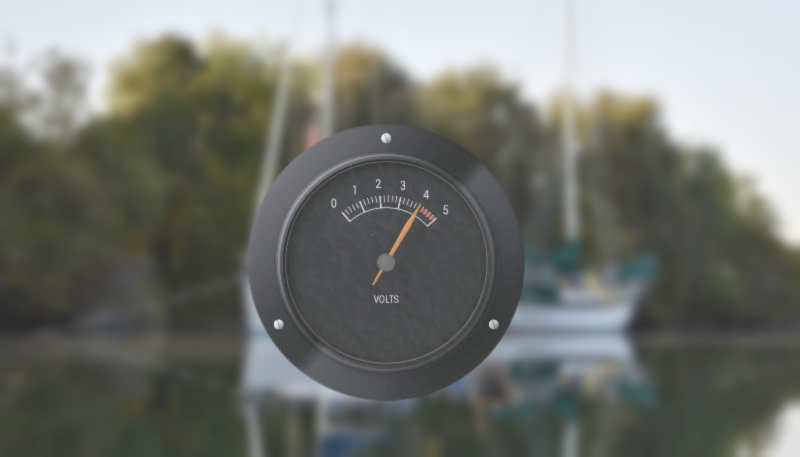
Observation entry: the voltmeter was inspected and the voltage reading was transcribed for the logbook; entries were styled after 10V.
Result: 4V
